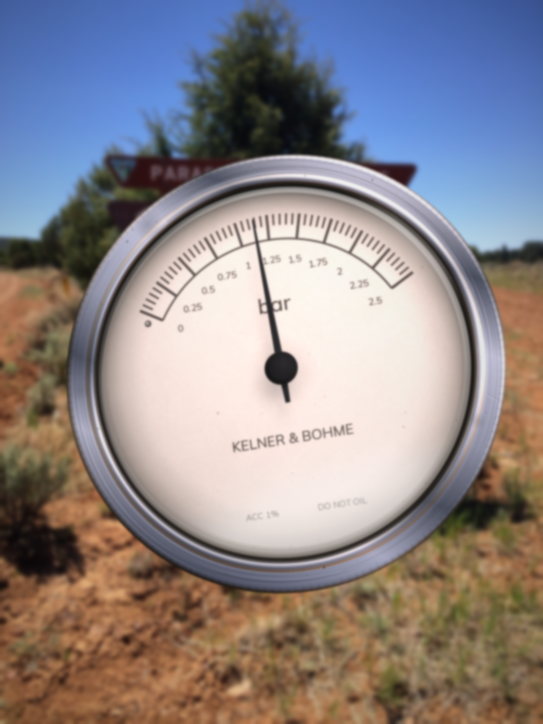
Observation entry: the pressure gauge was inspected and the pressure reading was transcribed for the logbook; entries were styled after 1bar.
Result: 1.15bar
